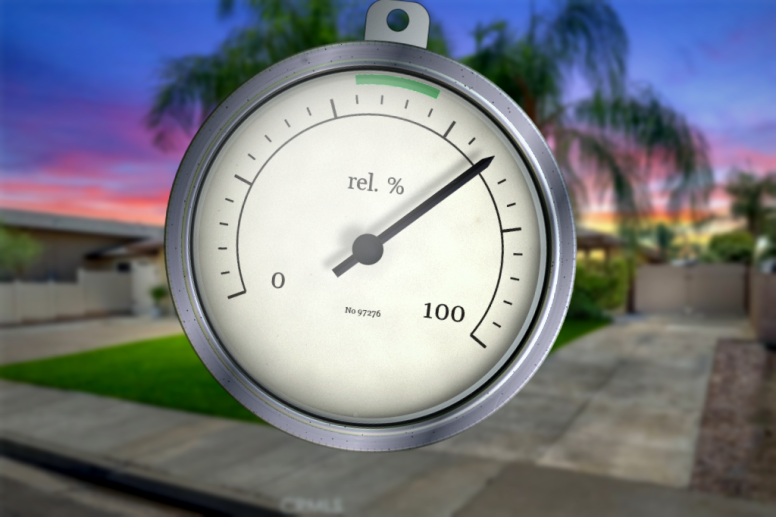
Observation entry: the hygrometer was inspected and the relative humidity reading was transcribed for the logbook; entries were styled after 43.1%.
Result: 68%
